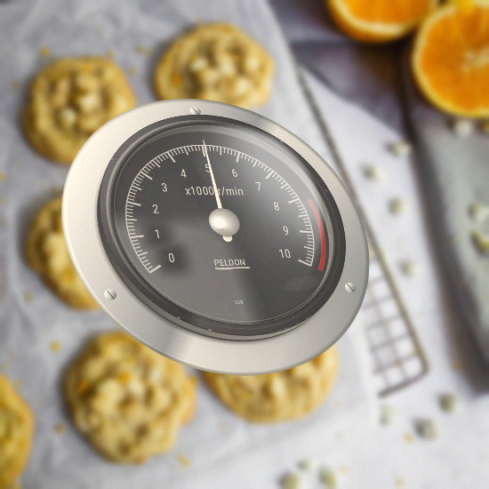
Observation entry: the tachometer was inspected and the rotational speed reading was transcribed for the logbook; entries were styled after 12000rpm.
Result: 5000rpm
